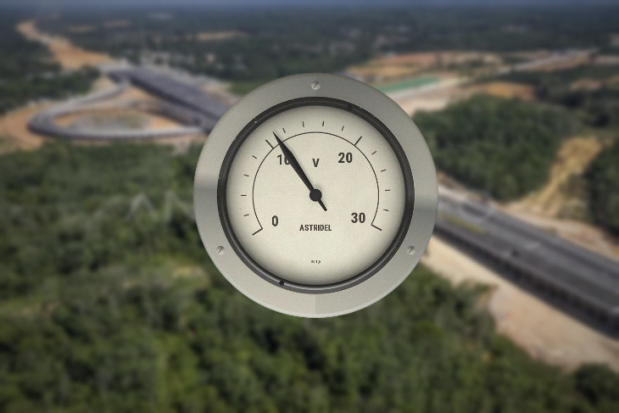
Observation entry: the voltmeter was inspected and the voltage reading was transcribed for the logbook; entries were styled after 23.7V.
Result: 11V
